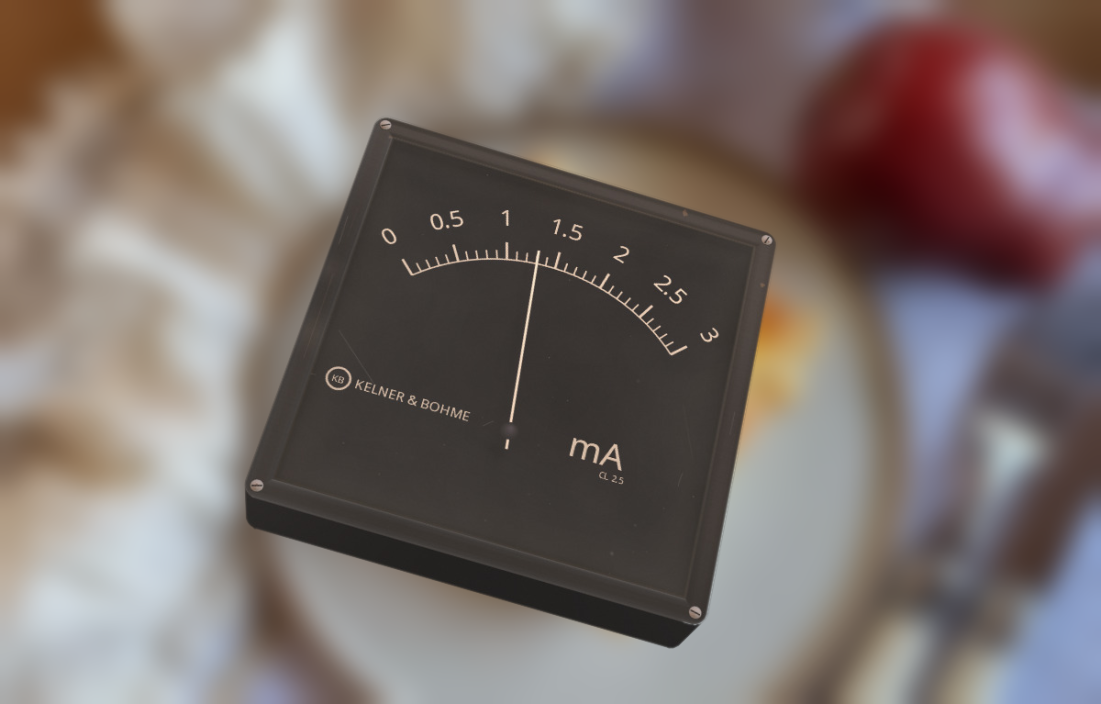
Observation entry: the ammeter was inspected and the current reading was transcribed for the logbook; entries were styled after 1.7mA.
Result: 1.3mA
